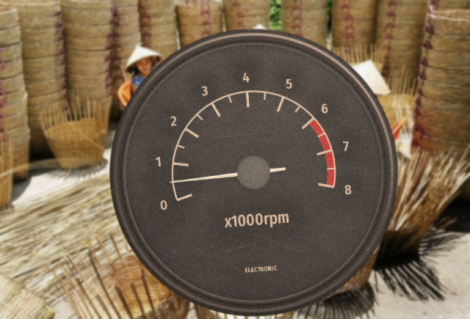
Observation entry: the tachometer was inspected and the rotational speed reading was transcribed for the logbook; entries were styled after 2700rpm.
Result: 500rpm
